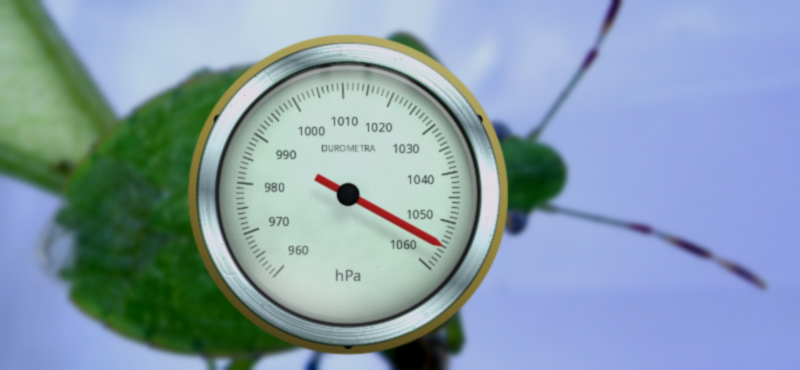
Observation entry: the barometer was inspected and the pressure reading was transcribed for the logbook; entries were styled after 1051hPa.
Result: 1055hPa
